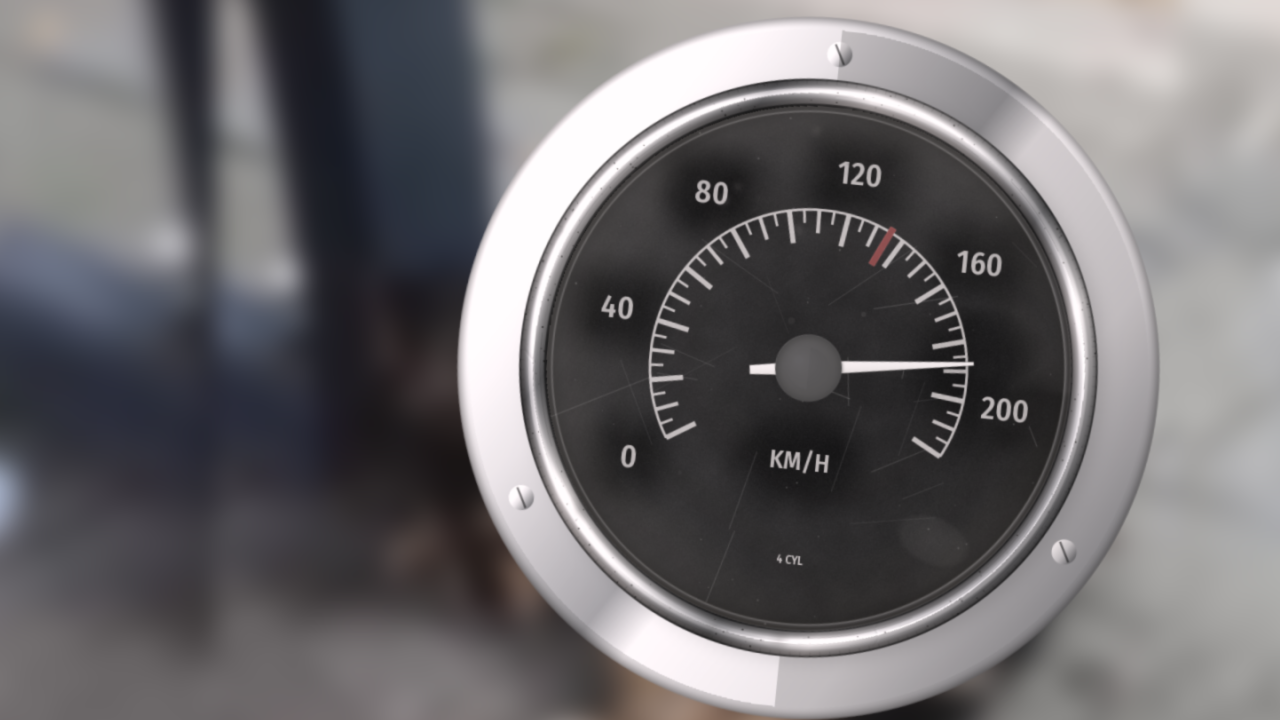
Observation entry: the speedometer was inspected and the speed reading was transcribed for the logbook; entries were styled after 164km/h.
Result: 187.5km/h
